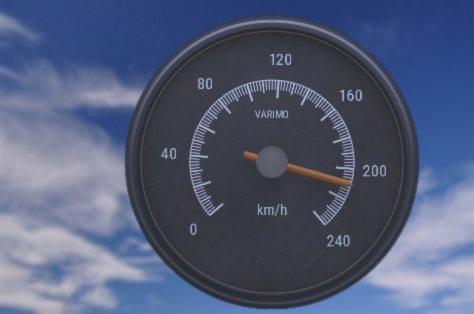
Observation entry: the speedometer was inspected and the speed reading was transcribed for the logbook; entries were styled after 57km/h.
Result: 210km/h
